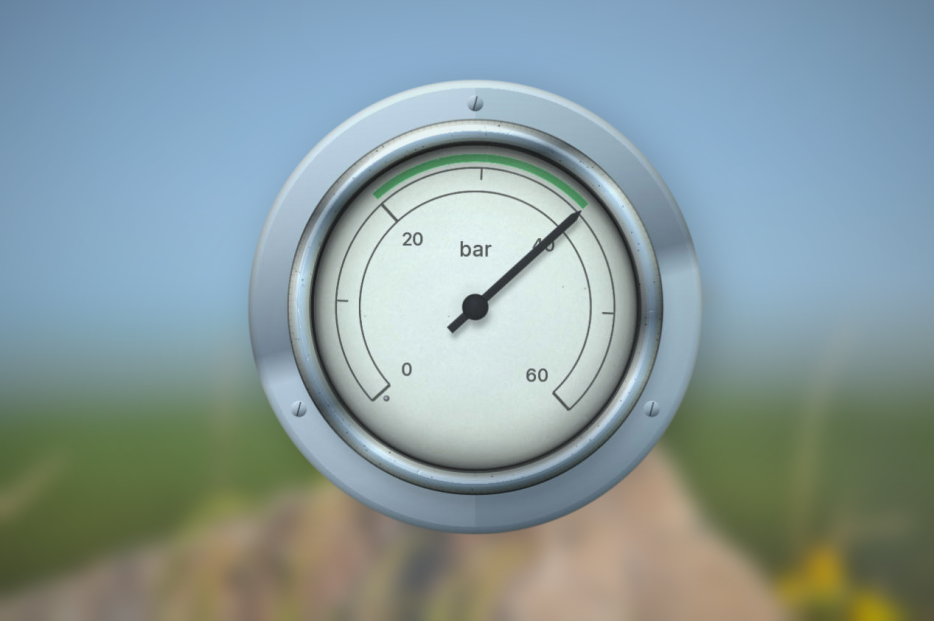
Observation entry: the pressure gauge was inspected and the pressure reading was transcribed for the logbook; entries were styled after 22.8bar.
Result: 40bar
